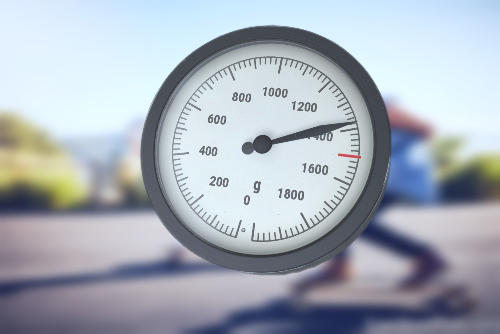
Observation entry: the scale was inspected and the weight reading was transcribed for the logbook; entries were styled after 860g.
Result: 1380g
